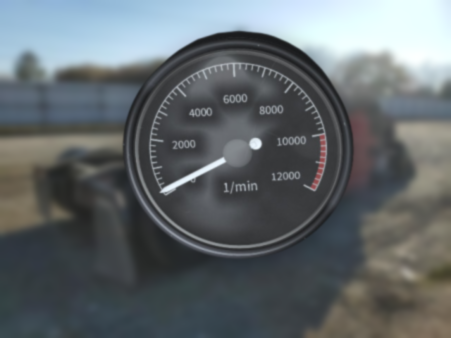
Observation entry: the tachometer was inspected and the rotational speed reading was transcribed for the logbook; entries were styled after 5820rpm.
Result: 200rpm
